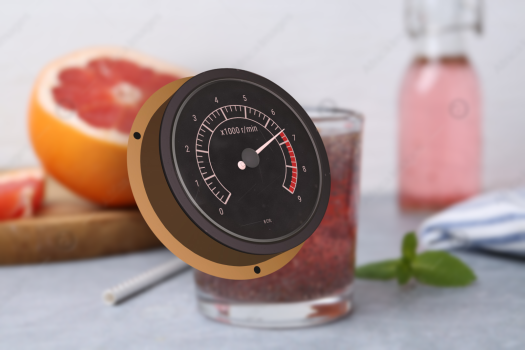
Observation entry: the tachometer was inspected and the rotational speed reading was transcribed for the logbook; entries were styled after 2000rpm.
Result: 6600rpm
